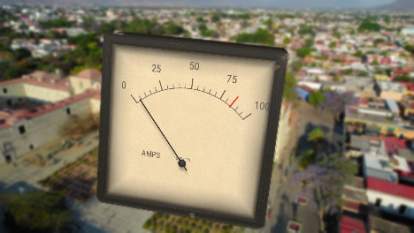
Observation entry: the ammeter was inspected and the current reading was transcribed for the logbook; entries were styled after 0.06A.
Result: 5A
